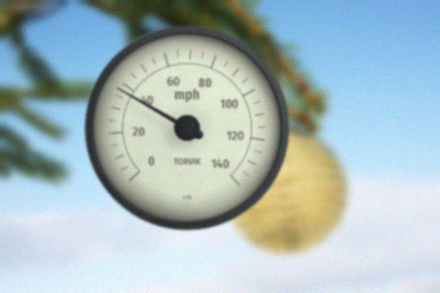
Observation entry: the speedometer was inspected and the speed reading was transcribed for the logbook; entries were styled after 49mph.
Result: 37.5mph
